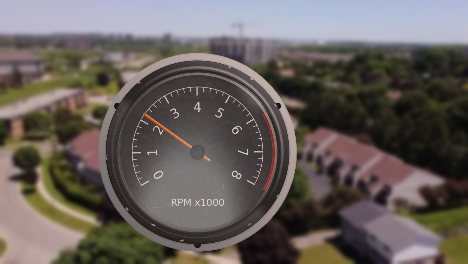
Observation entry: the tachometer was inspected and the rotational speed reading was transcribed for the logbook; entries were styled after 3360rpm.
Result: 2200rpm
